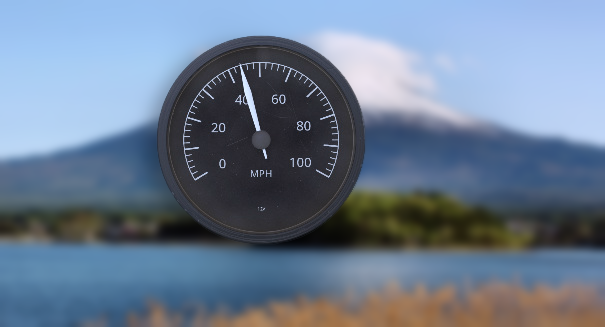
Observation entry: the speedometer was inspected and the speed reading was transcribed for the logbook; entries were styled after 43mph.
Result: 44mph
